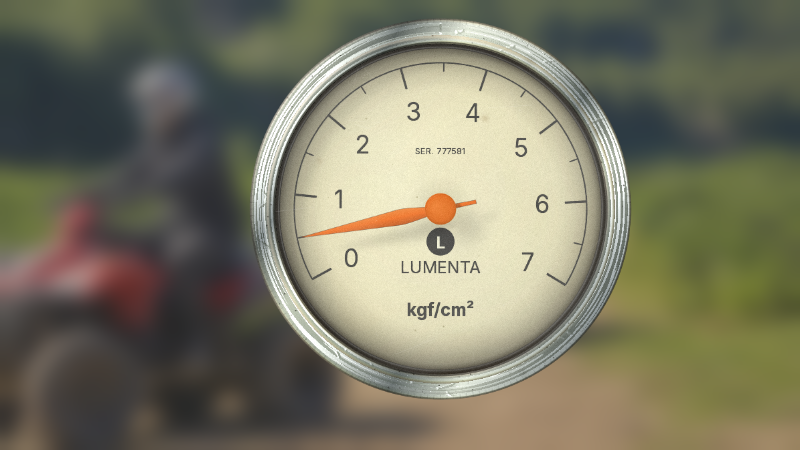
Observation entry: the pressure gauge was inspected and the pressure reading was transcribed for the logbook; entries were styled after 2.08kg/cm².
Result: 0.5kg/cm²
